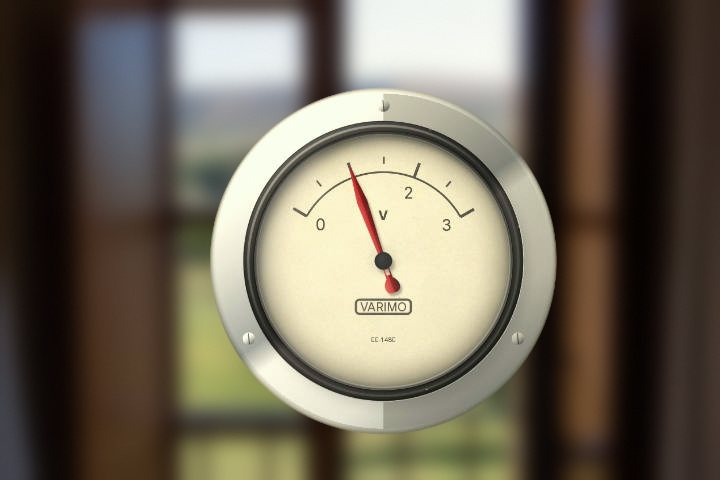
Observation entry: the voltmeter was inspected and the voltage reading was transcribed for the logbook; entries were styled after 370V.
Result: 1V
